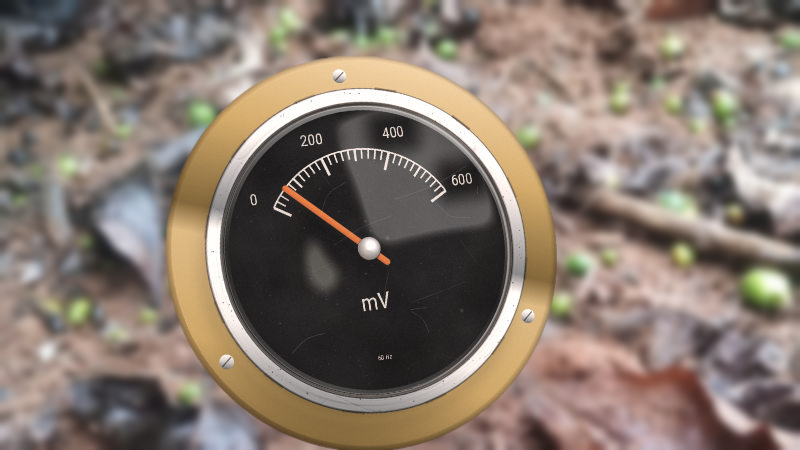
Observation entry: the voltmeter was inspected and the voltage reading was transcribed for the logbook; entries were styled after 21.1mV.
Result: 60mV
